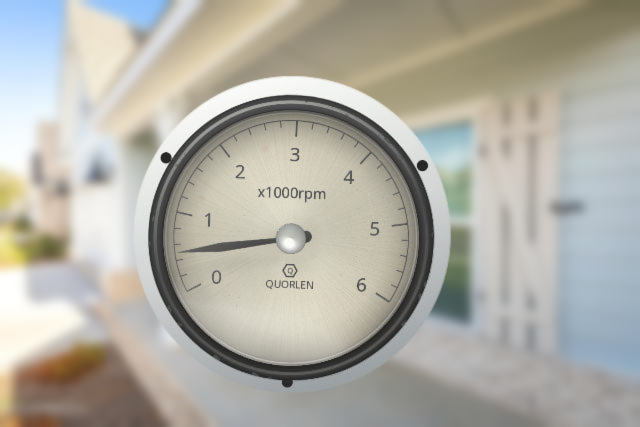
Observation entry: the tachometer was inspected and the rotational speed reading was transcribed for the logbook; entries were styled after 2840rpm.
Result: 500rpm
